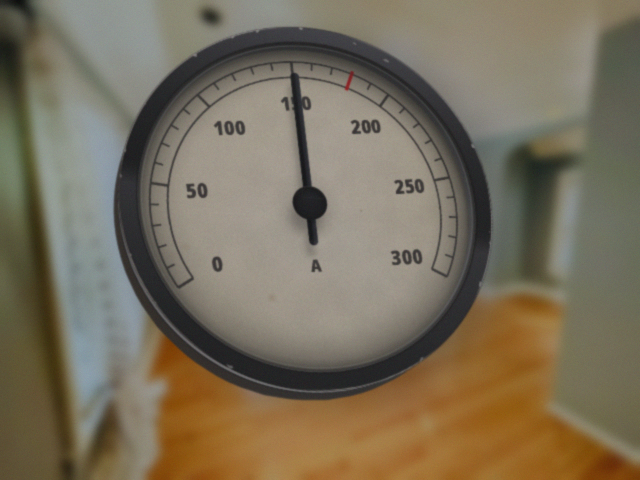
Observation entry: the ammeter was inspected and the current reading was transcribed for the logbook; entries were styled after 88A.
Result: 150A
